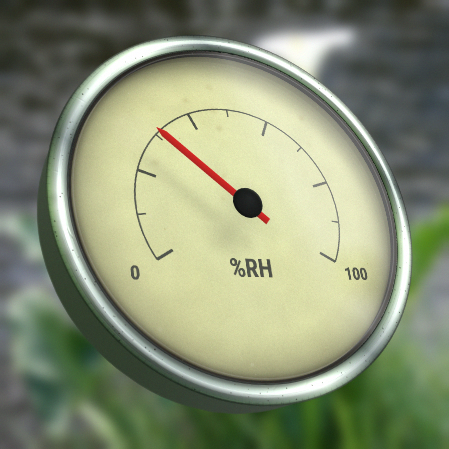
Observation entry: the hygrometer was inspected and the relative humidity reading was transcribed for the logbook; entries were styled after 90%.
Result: 30%
